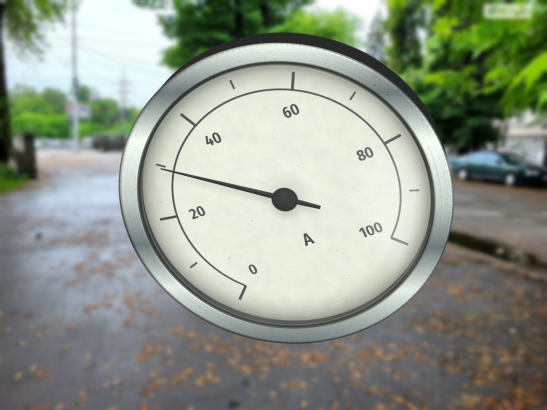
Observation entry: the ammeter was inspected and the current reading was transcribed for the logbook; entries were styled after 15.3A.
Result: 30A
